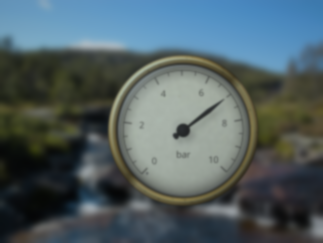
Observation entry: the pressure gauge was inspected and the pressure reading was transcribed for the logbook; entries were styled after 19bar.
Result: 7bar
